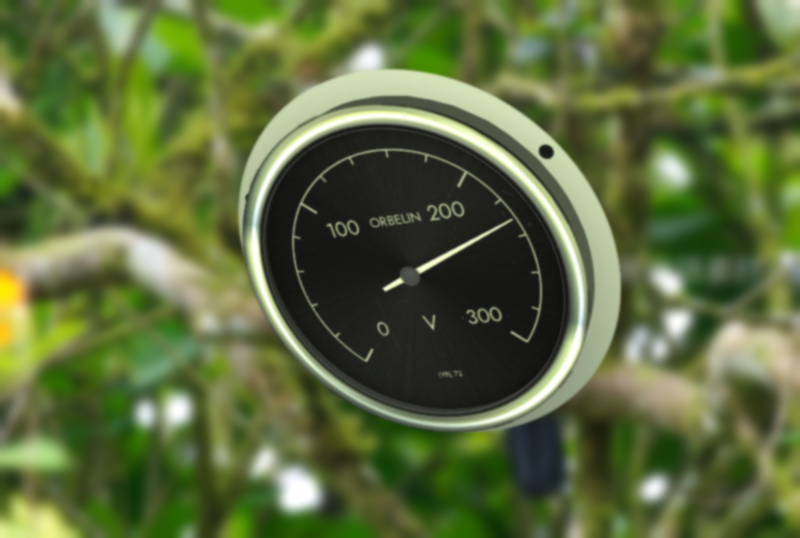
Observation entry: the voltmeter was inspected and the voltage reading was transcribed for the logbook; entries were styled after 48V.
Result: 230V
